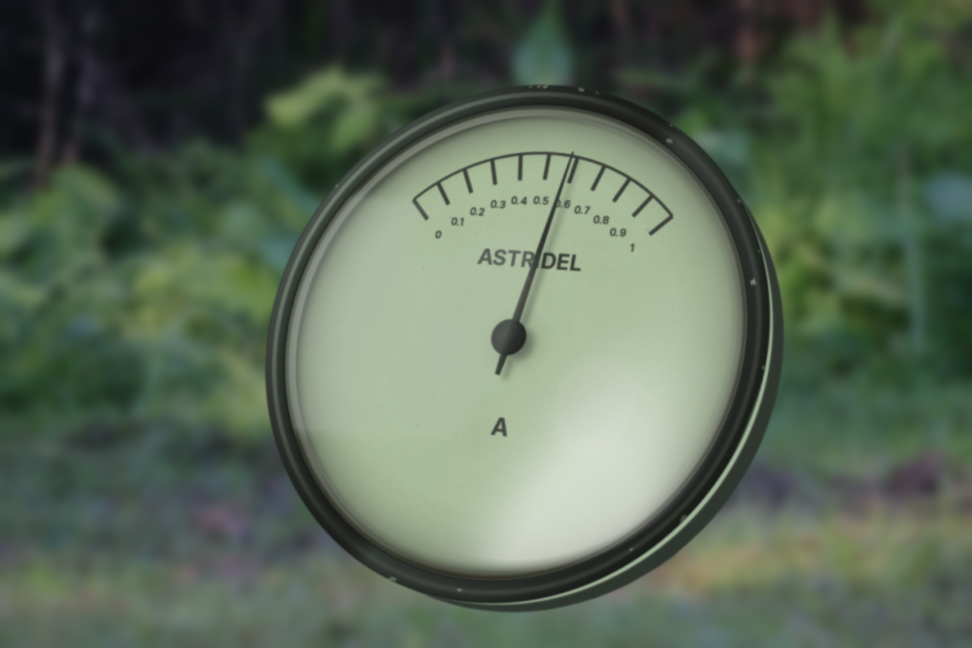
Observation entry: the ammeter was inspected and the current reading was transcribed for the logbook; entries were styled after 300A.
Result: 0.6A
